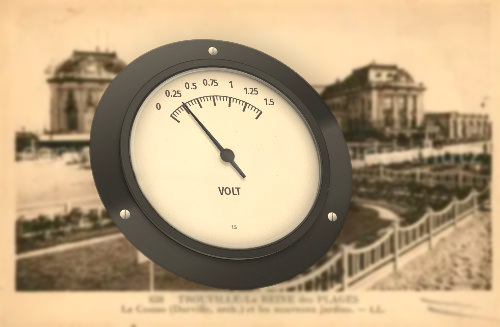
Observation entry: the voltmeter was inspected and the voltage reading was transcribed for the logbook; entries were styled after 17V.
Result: 0.25V
